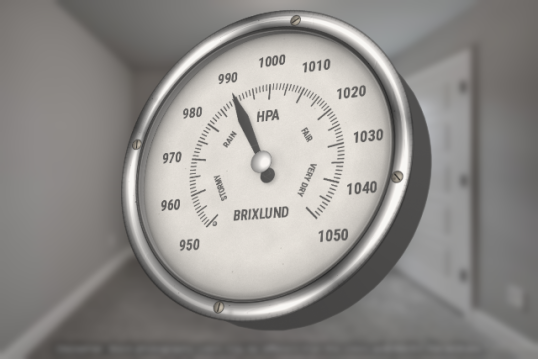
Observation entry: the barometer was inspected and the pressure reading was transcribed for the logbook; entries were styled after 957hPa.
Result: 990hPa
